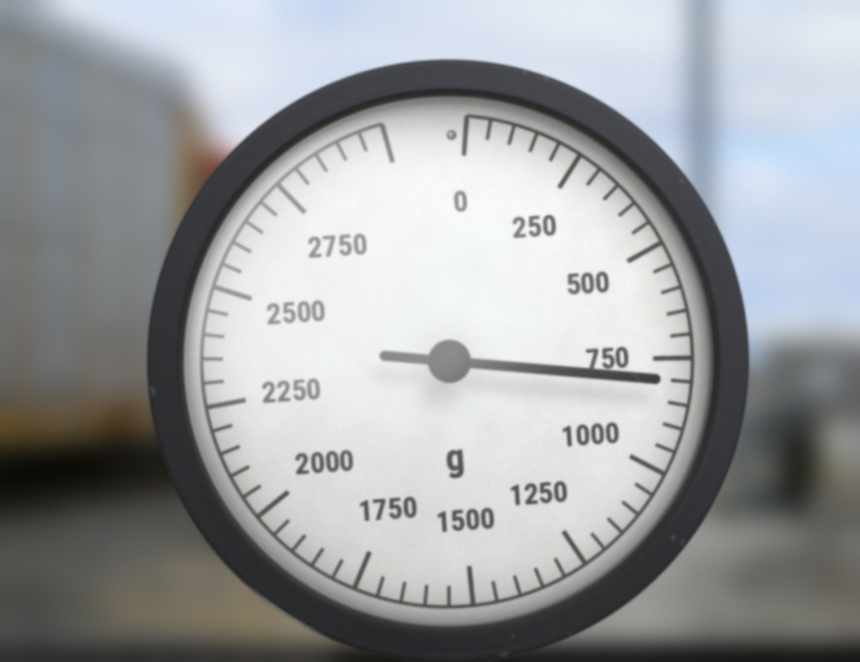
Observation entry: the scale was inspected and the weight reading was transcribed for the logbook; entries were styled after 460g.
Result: 800g
